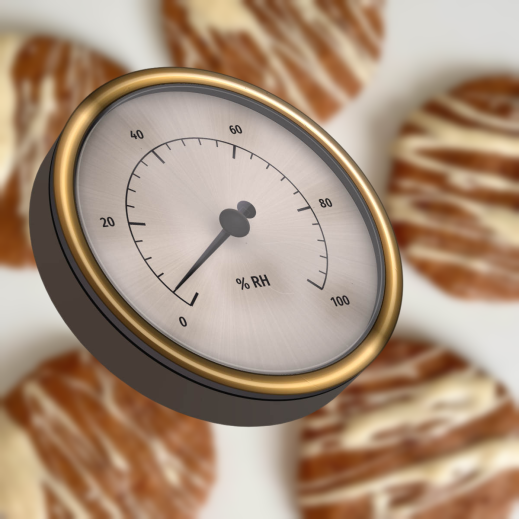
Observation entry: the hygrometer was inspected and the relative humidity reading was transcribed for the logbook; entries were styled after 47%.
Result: 4%
